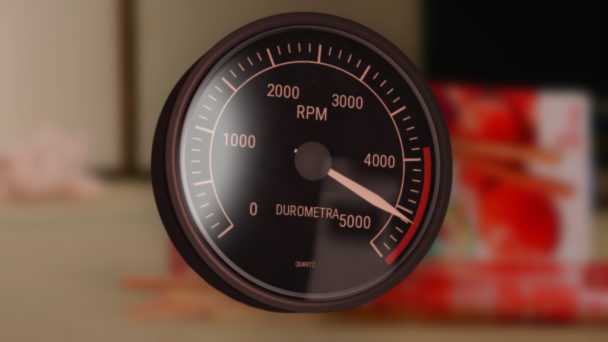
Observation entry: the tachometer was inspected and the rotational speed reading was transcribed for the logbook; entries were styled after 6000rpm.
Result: 4600rpm
